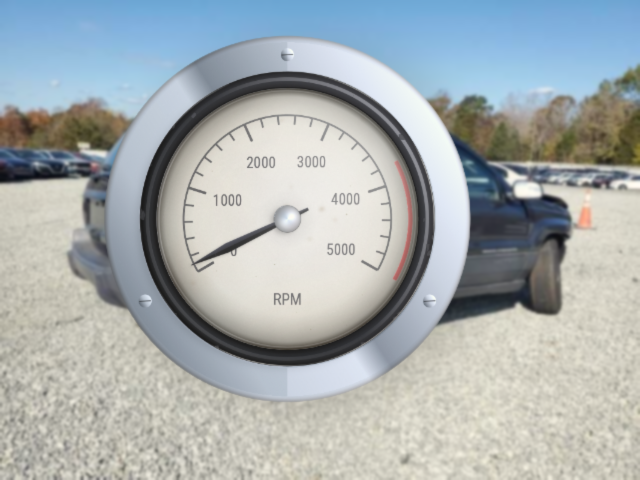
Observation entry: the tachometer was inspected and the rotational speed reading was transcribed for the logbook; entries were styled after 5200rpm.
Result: 100rpm
